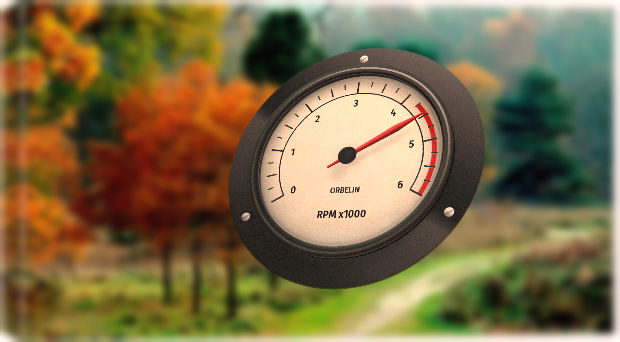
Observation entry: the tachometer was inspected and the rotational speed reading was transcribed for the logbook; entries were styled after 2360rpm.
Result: 4500rpm
